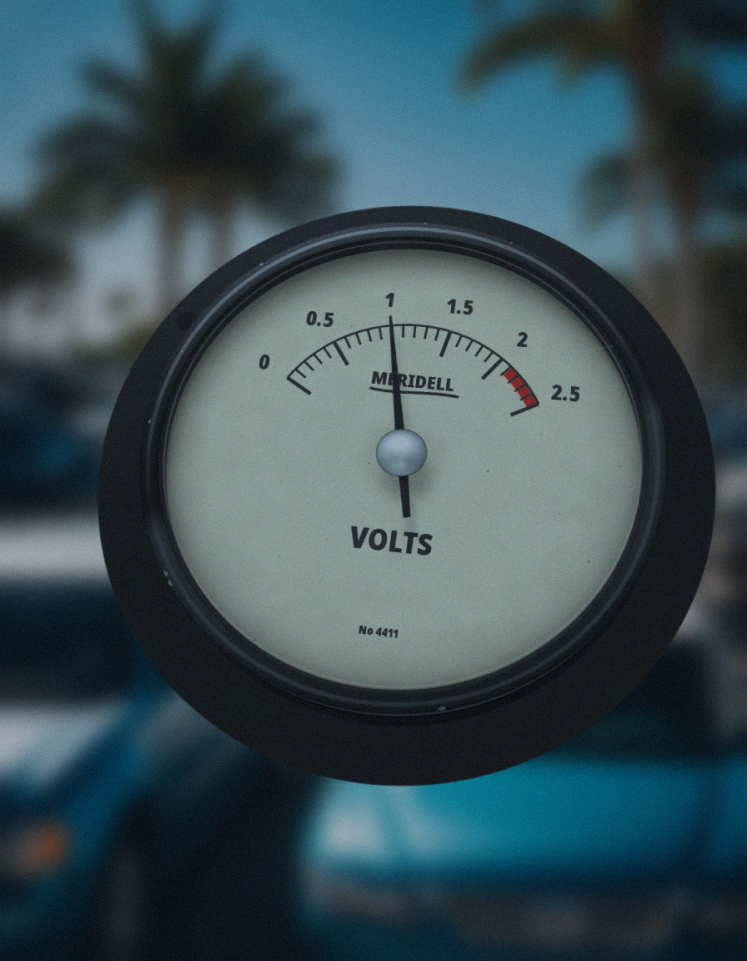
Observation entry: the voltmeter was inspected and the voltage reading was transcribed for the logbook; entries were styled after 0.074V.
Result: 1V
